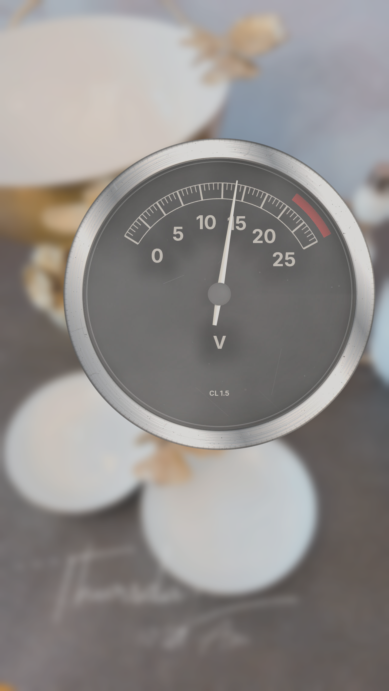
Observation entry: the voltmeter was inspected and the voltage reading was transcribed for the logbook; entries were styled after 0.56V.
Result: 14V
